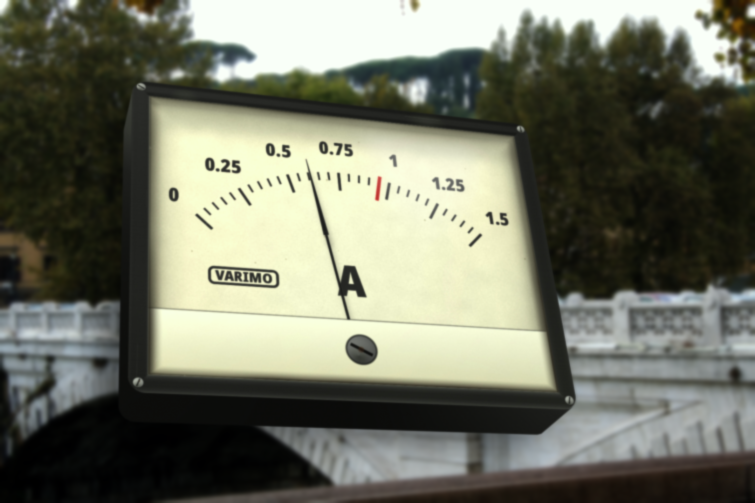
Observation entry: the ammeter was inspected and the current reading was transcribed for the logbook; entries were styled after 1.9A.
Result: 0.6A
